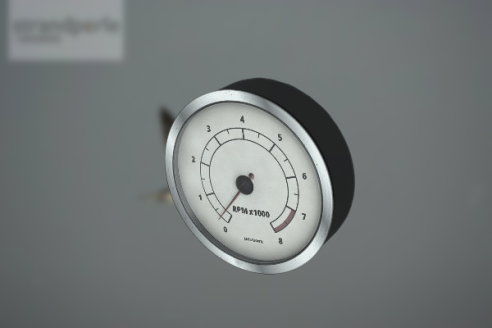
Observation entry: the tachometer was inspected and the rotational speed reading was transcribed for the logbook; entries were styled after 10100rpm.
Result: 250rpm
